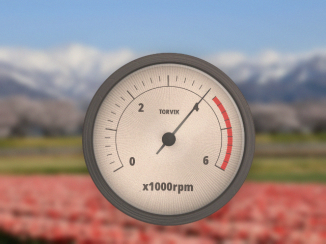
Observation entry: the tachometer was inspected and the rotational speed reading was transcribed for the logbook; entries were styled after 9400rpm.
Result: 4000rpm
